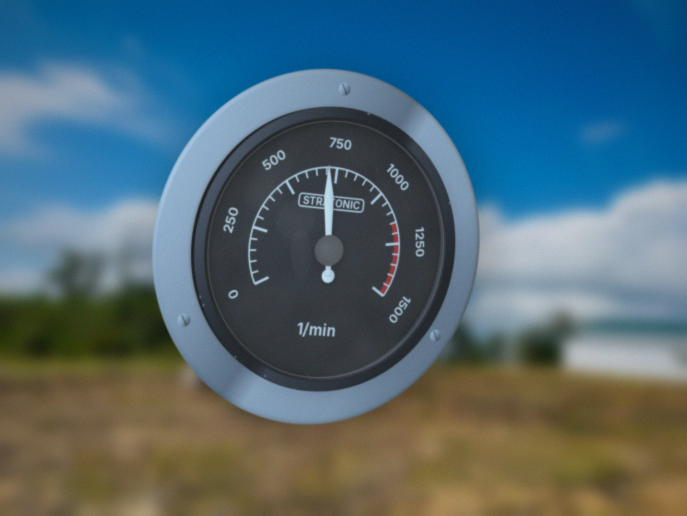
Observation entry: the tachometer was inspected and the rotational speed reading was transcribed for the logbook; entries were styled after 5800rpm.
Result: 700rpm
